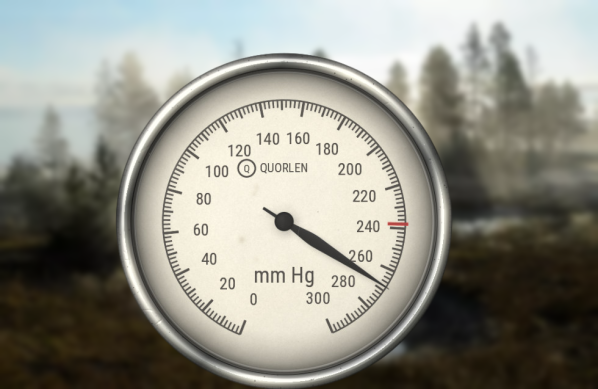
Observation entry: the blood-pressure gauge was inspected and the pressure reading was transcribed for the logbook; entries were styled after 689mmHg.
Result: 268mmHg
